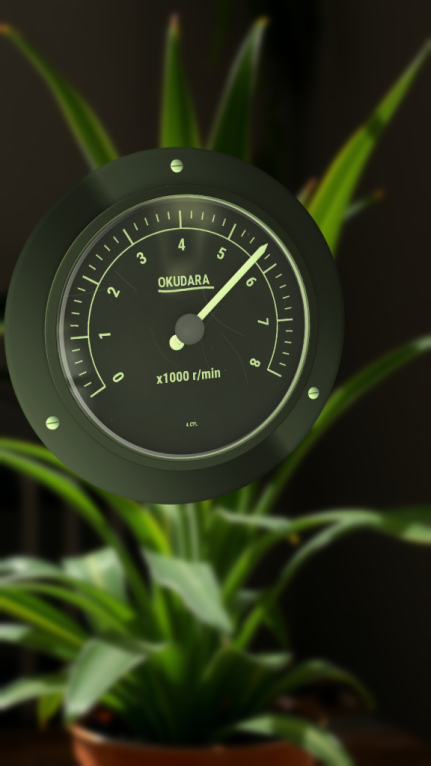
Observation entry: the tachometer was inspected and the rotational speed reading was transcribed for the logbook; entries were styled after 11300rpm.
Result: 5600rpm
